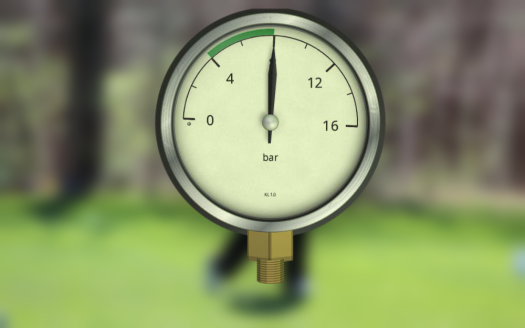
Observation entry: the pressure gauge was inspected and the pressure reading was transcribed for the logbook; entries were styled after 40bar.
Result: 8bar
